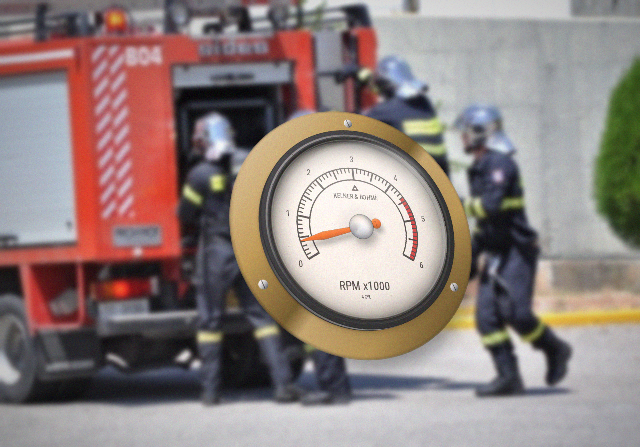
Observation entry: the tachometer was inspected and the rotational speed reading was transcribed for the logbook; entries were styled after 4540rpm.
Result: 400rpm
